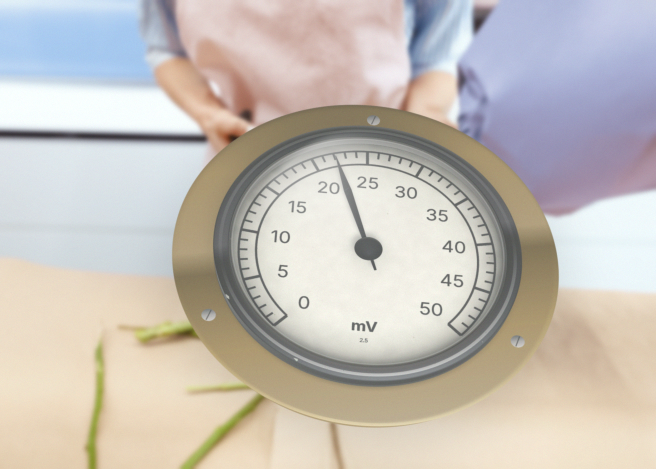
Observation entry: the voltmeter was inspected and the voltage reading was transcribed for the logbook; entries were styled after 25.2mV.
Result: 22mV
